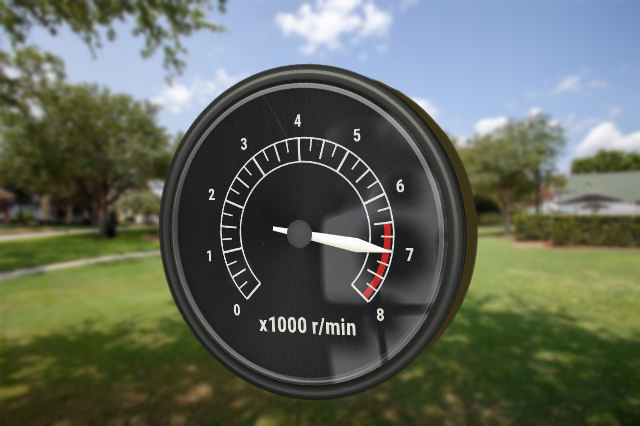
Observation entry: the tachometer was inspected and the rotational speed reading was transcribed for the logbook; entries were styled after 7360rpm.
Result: 7000rpm
